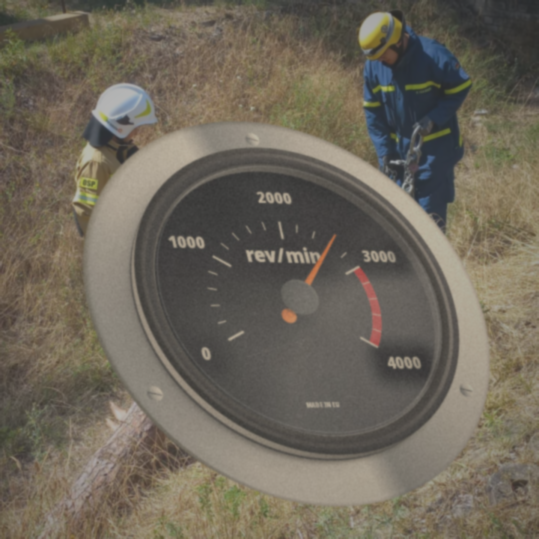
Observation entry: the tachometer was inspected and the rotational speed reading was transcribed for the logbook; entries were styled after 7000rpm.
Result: 2600rpm
